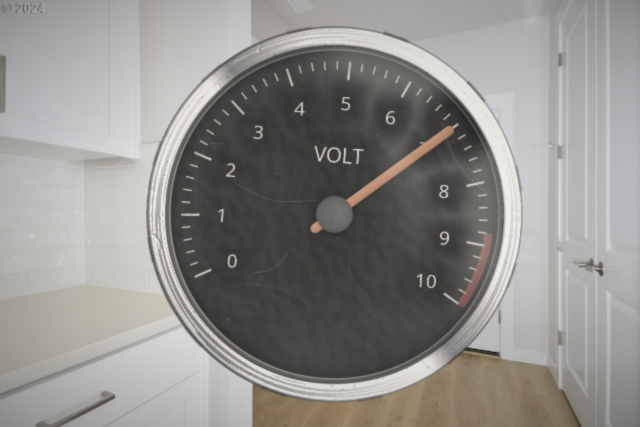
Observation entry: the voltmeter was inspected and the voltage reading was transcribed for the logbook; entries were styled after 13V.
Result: 7V
